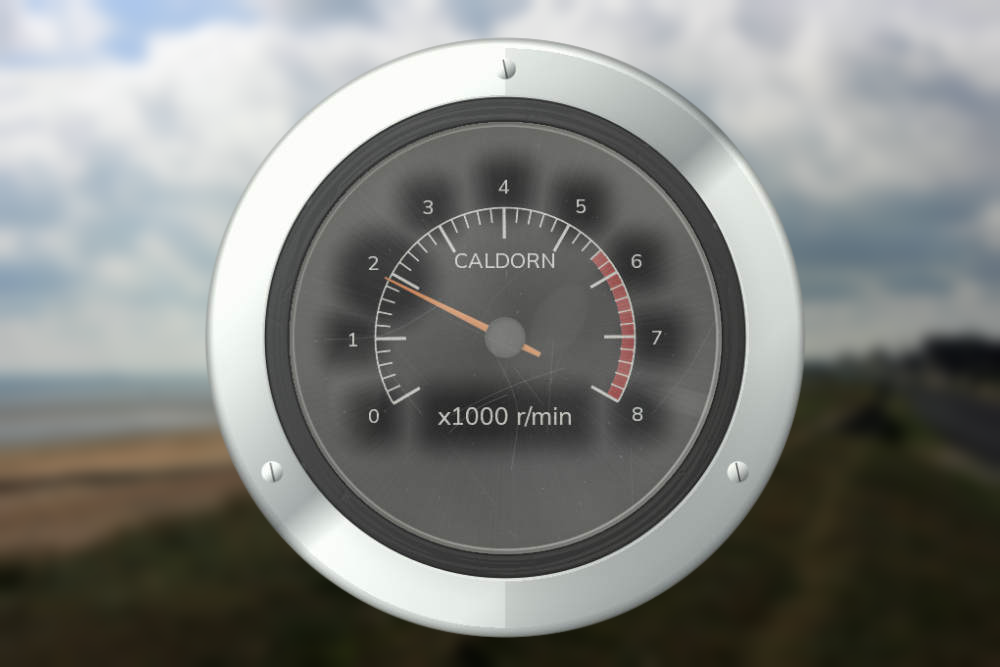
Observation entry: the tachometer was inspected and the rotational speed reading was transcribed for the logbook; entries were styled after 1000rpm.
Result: 1900rpm
